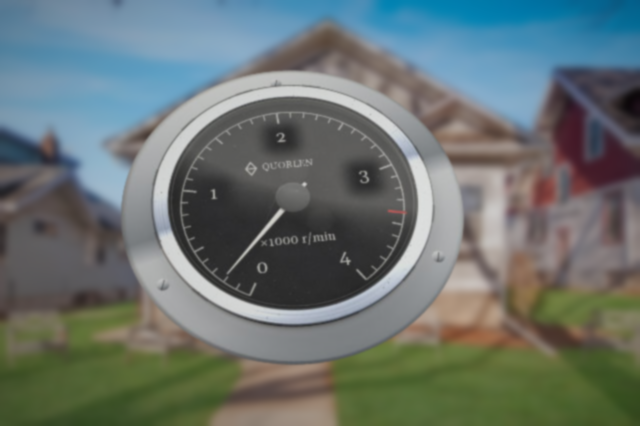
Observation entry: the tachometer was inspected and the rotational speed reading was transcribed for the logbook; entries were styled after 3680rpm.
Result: 200rpm
